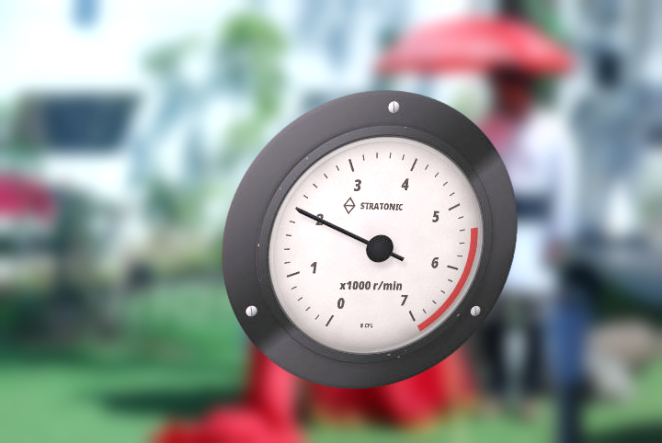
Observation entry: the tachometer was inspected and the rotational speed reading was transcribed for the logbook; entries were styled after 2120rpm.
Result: 2000rpm
